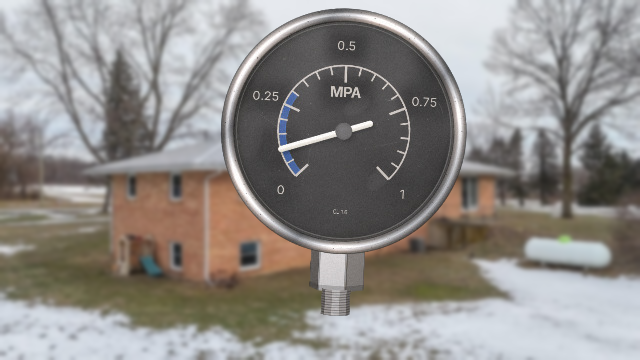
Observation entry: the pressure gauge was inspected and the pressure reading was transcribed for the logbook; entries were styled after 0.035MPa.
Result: 0.1MPa
